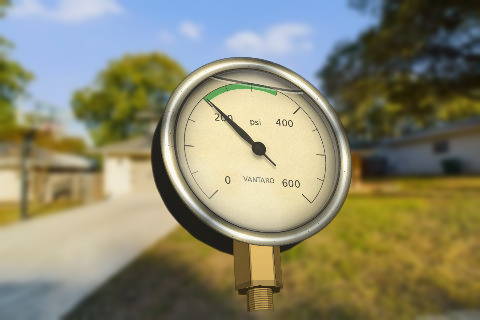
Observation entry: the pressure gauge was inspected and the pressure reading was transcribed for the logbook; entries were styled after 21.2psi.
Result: 200psi
